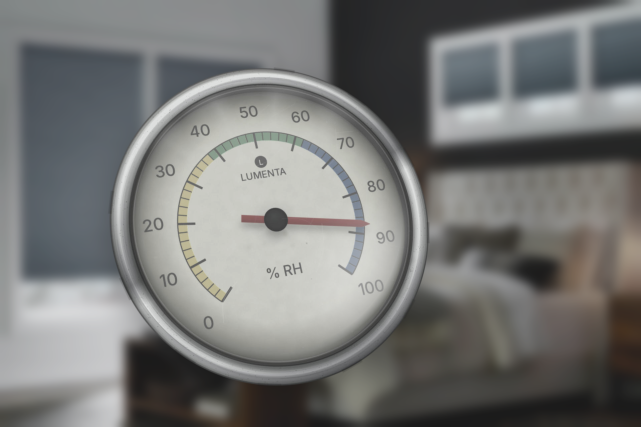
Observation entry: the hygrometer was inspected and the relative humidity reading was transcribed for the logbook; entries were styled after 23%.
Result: 88%
